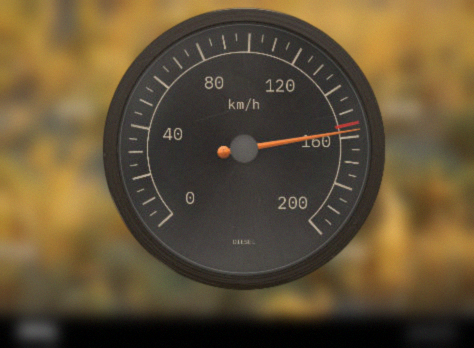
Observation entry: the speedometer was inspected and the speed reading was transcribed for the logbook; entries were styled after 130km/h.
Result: 157.5km/h
